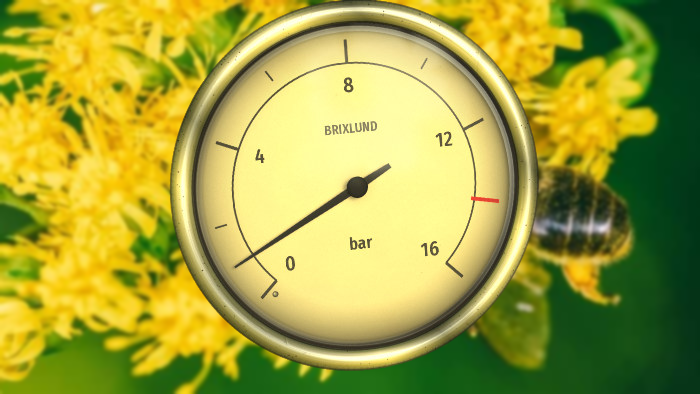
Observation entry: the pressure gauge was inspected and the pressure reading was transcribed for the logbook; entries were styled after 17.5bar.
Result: 1bar
